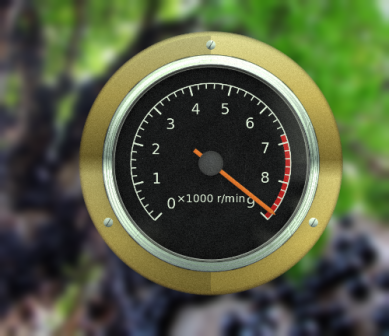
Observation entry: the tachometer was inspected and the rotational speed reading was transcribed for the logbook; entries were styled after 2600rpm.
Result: 8800rpm
